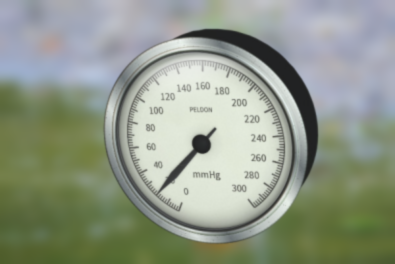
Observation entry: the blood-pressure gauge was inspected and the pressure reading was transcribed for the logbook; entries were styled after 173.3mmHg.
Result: 20mmHg
